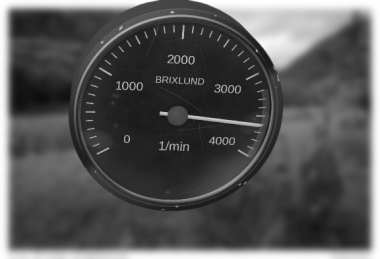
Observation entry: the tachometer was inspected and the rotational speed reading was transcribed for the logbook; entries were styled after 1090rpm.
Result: 3600rpm
